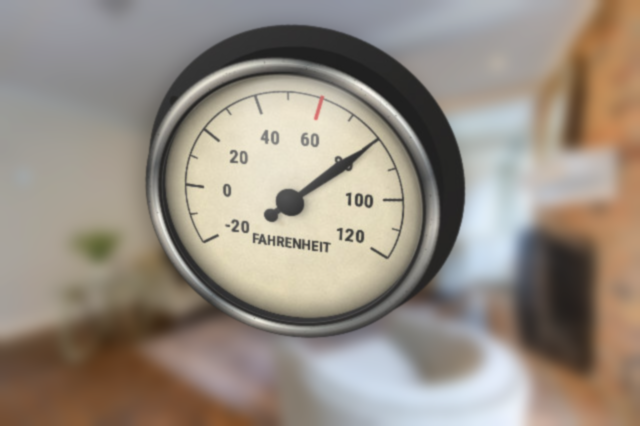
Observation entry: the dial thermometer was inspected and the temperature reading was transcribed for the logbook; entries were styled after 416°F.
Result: 80°F
